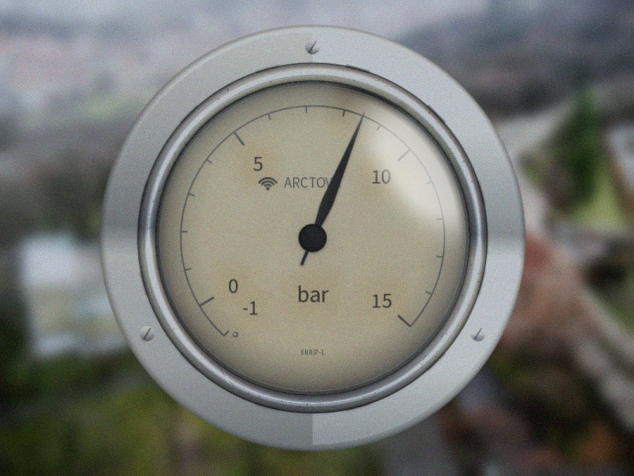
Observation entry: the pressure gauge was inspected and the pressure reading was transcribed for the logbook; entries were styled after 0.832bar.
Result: 8.5bar
